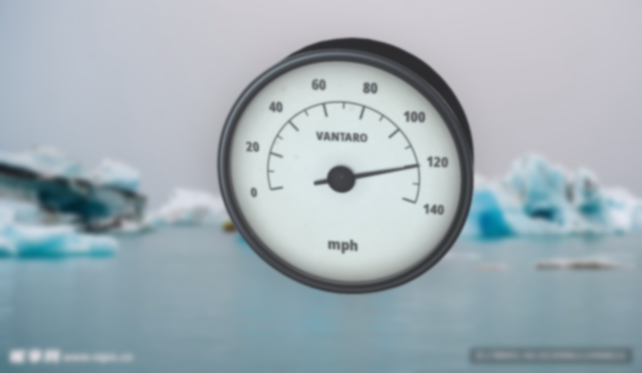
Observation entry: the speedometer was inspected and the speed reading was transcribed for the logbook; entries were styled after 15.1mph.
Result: 120mph
